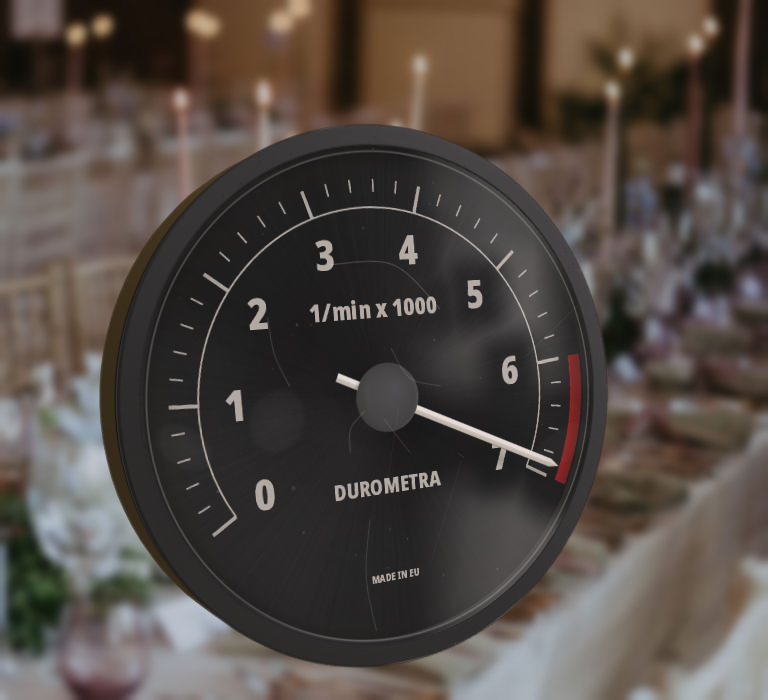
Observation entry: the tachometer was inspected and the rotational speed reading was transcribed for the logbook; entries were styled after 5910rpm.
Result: 6900rpm
